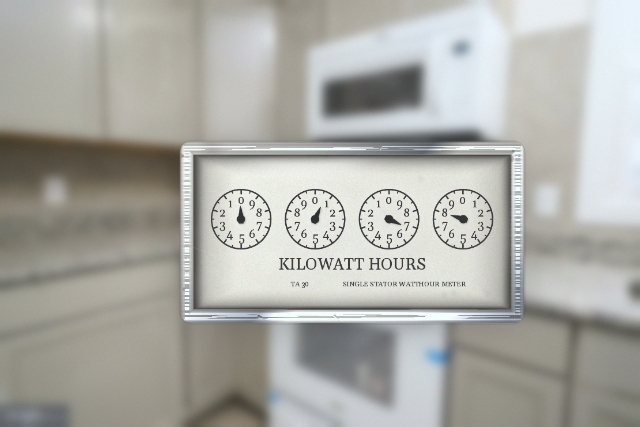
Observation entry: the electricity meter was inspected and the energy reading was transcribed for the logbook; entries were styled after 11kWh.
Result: 68kWh
